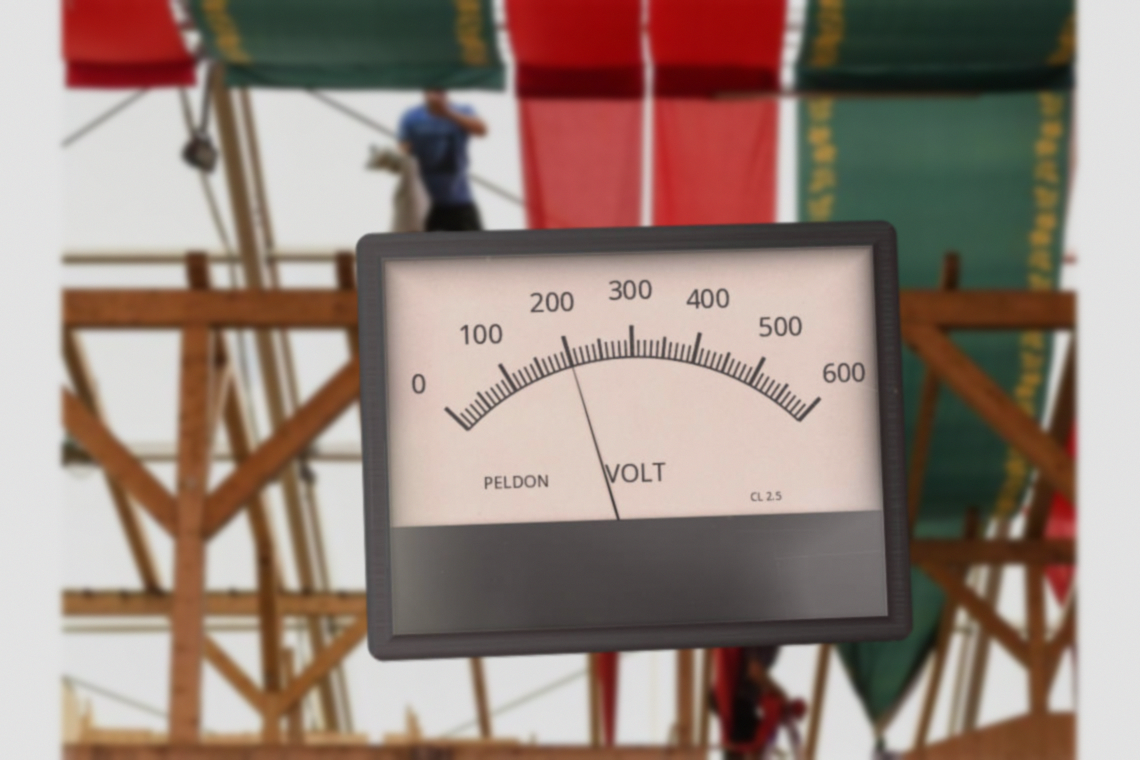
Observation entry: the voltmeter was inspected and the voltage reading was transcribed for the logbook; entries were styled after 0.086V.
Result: 200V
